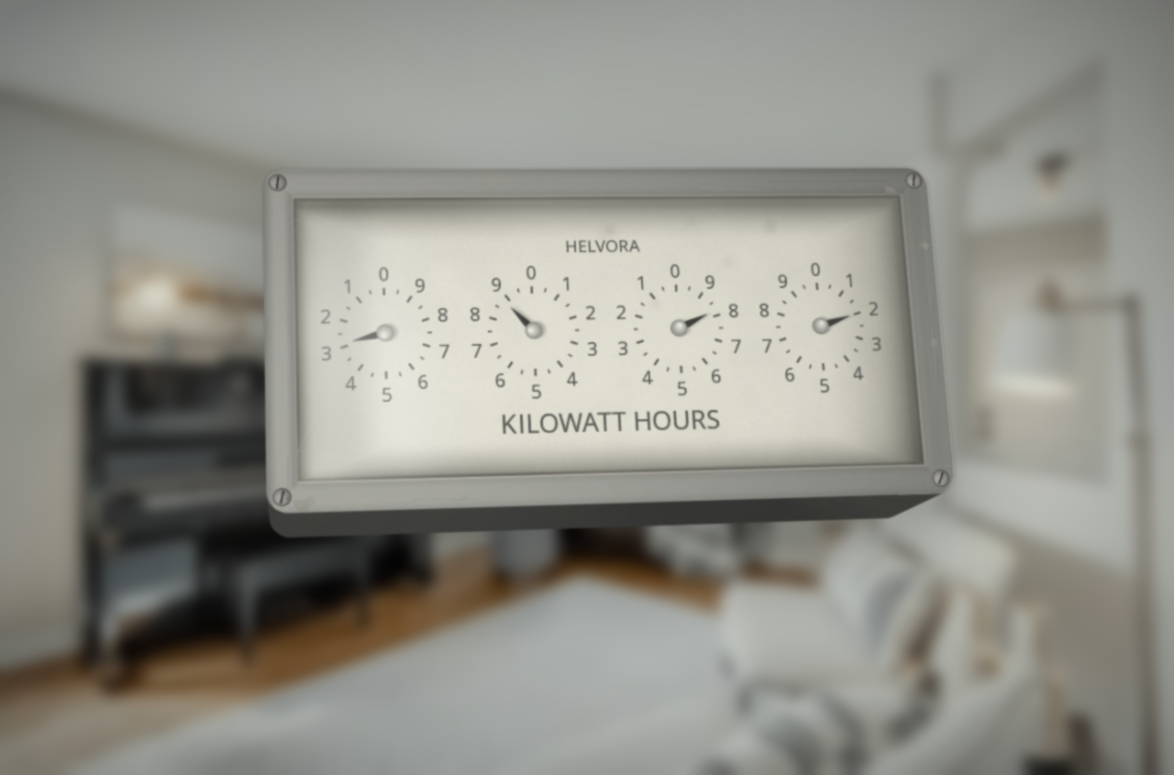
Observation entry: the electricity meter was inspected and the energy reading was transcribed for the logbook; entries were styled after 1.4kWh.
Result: 2882kWh
